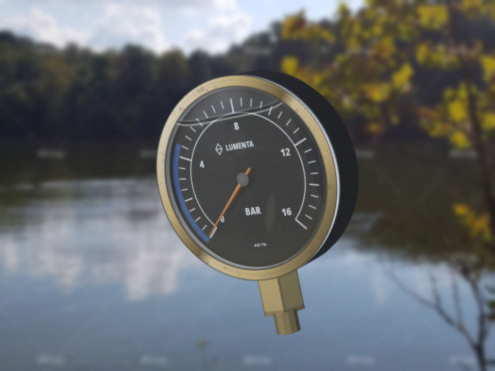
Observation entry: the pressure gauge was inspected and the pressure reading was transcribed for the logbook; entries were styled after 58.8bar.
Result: 0bar
